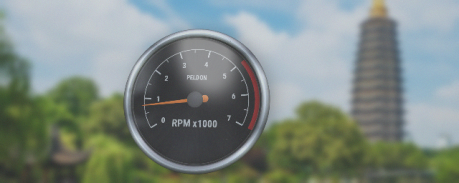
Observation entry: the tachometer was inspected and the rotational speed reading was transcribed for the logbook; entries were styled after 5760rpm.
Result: 750rpm
